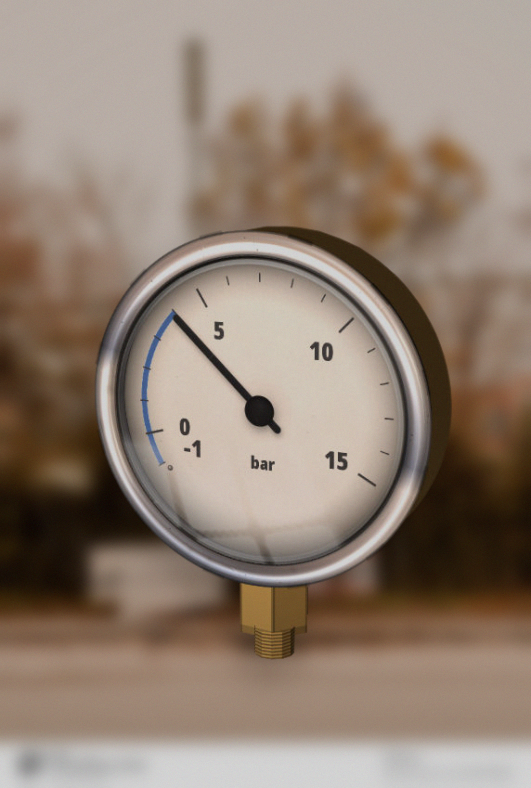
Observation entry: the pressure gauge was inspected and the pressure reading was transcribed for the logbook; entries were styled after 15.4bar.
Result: 4bar
